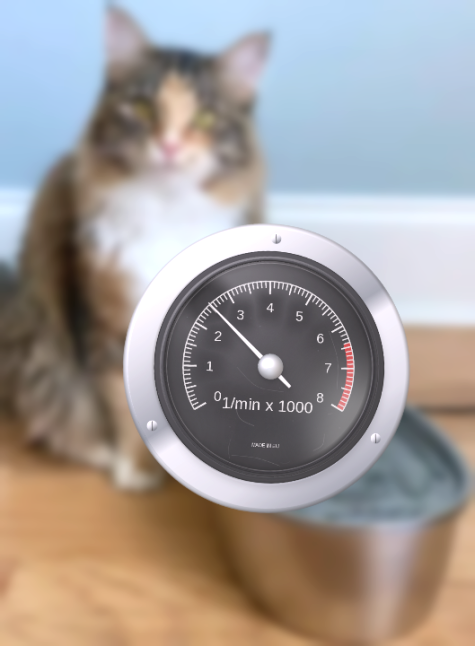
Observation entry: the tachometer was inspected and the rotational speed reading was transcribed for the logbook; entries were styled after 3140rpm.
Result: 2500rpm
